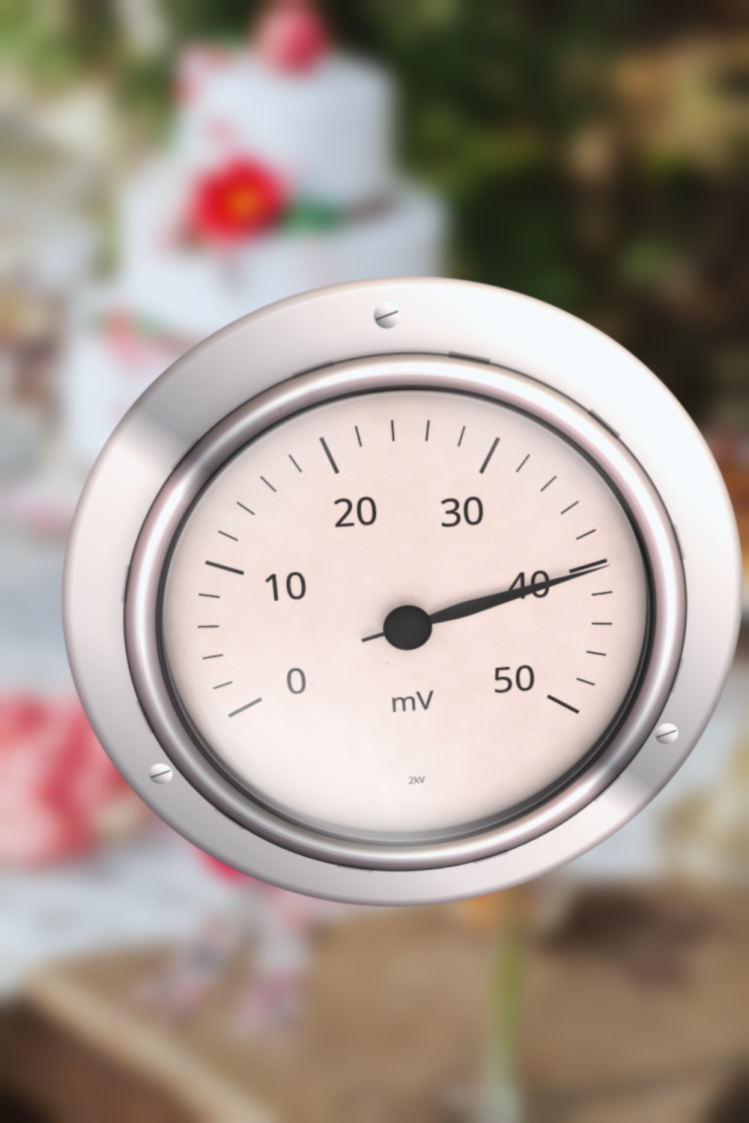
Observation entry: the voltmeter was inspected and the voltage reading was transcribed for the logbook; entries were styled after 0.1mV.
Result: 40mV
